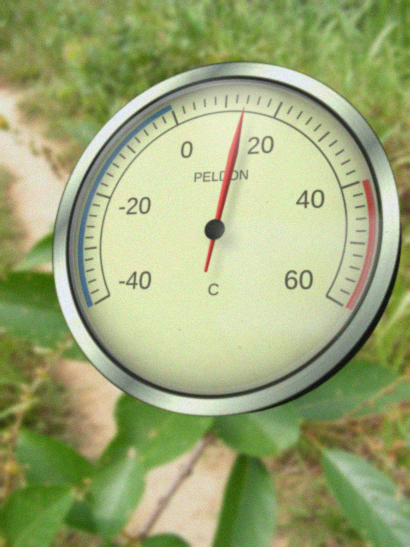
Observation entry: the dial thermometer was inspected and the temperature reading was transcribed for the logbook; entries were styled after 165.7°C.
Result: 14°C
